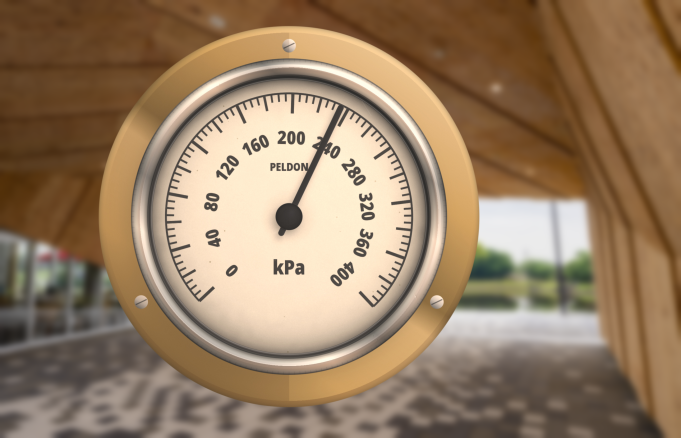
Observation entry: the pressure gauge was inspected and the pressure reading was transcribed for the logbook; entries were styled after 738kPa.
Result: 235kPa
